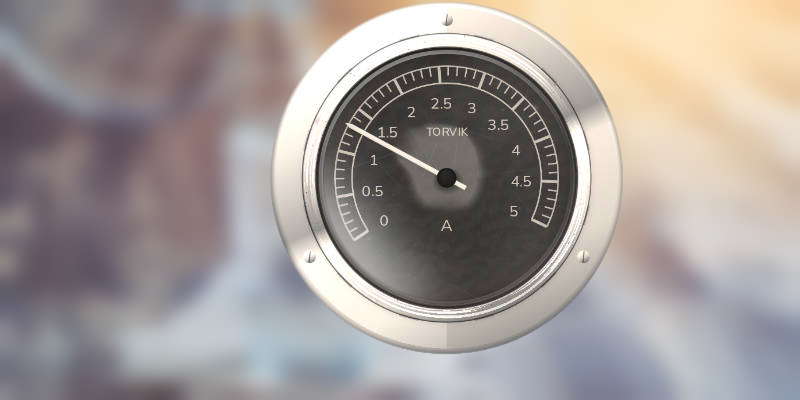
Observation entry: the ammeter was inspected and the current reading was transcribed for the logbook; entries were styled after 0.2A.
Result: 1.3A
